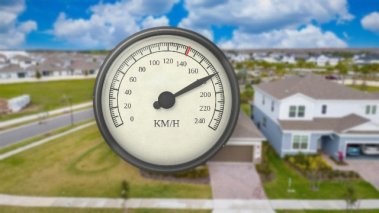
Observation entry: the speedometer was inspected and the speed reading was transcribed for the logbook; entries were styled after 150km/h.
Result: 180km/h
